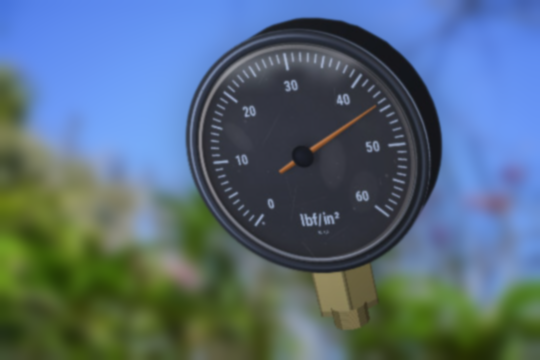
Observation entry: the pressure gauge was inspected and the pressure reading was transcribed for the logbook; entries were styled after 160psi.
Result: 44psi
